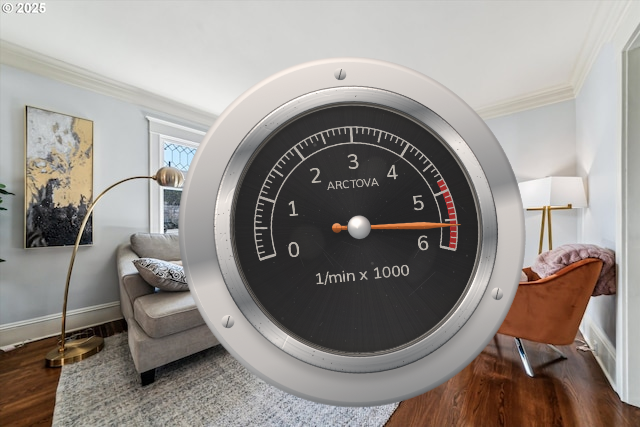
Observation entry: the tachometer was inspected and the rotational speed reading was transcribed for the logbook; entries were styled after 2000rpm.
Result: 5600rpm
